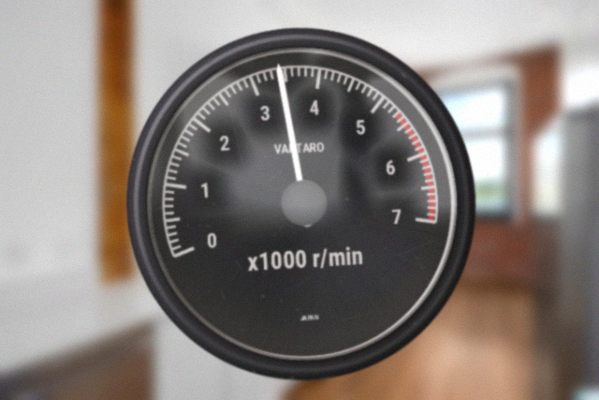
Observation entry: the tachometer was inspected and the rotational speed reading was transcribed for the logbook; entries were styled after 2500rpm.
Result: 3400rpm
